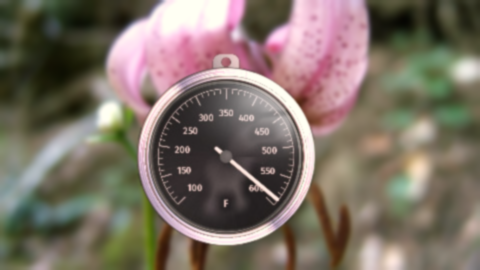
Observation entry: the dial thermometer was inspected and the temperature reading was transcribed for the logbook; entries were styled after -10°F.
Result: 590°F
